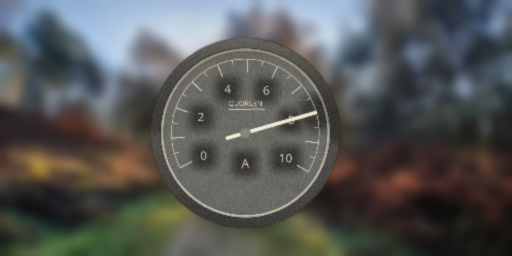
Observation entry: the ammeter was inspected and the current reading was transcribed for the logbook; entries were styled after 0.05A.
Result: 8A
